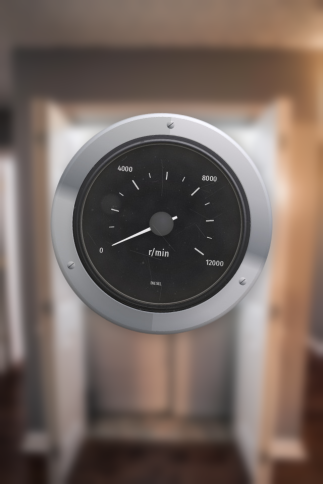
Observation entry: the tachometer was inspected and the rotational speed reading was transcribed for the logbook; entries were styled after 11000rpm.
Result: 0rpm
